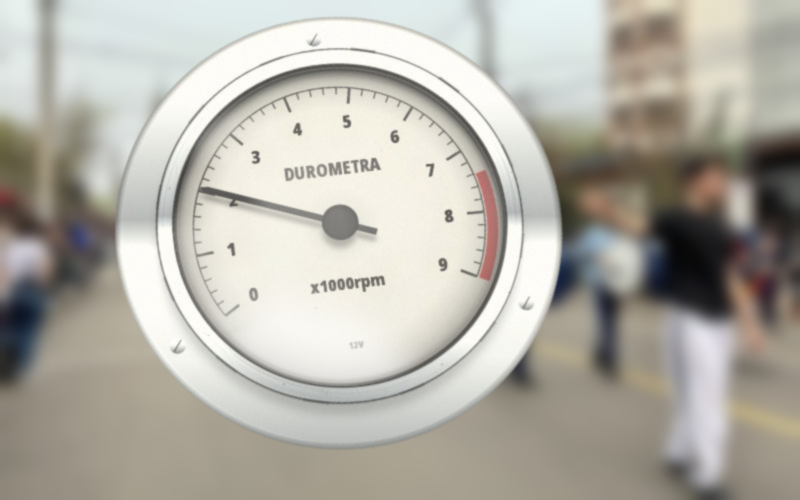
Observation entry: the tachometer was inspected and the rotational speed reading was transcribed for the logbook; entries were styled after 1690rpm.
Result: 2000rpm
